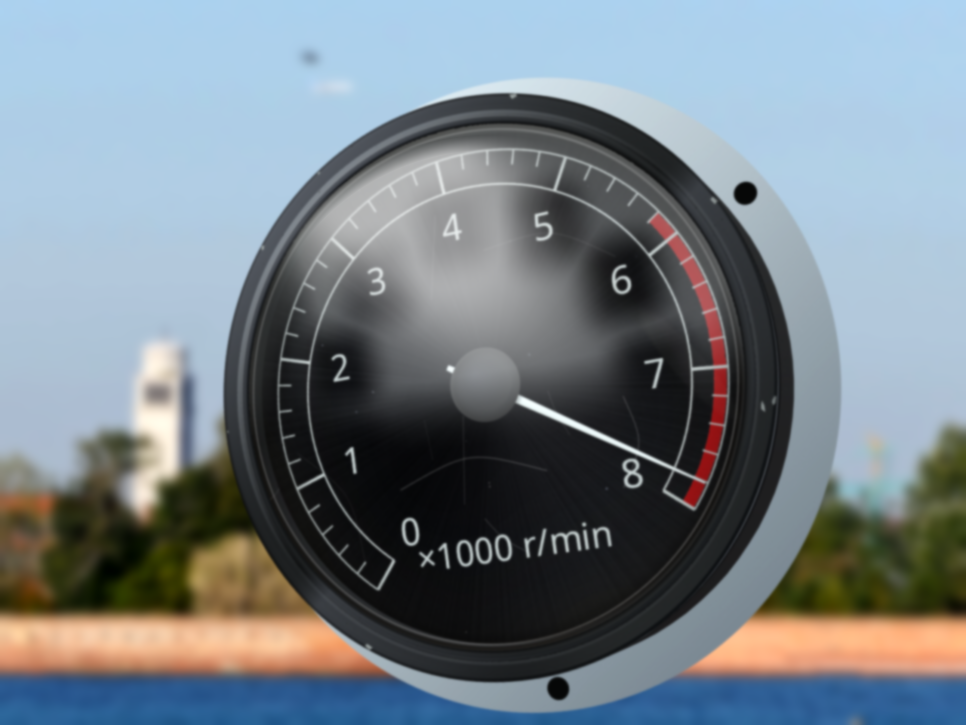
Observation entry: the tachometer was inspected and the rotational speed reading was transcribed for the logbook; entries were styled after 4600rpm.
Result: 7800rpm
